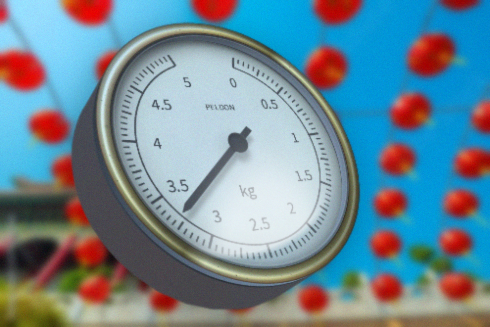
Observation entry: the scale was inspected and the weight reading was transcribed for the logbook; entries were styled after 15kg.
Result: 3.3kg
